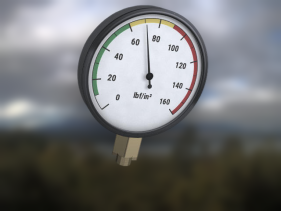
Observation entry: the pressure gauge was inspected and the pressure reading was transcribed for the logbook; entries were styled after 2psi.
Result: 70psi
